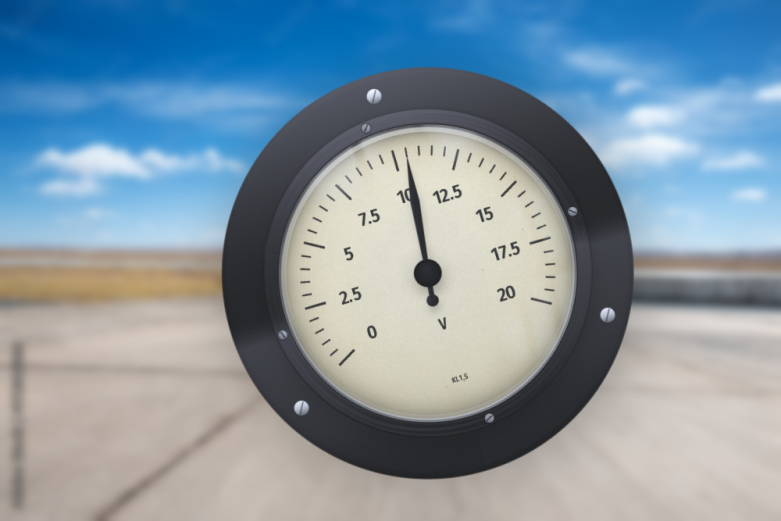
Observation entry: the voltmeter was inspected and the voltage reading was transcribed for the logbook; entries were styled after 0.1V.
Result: 10.5V
